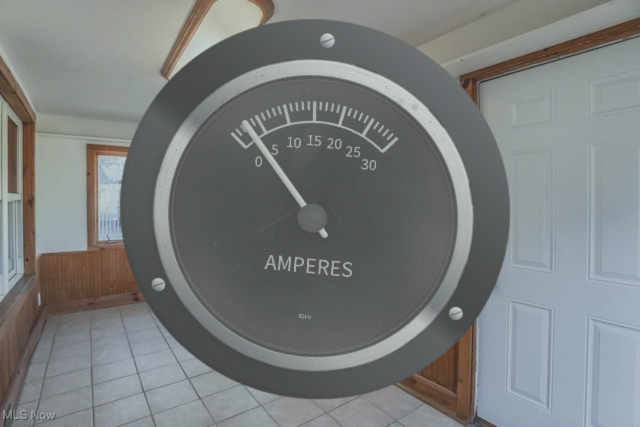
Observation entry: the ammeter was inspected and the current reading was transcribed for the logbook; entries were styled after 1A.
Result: 3A
